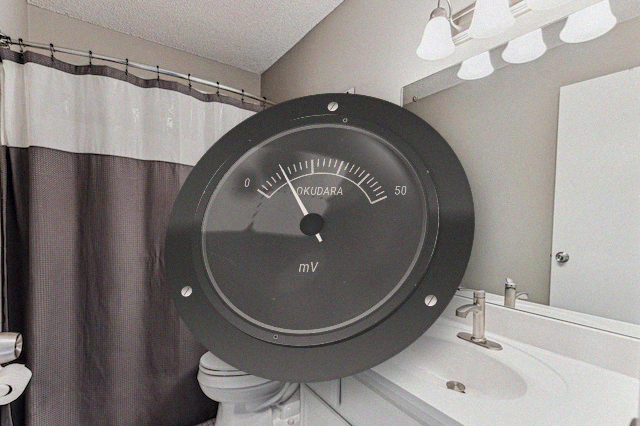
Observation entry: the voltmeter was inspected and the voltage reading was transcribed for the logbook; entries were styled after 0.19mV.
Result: 10mV
